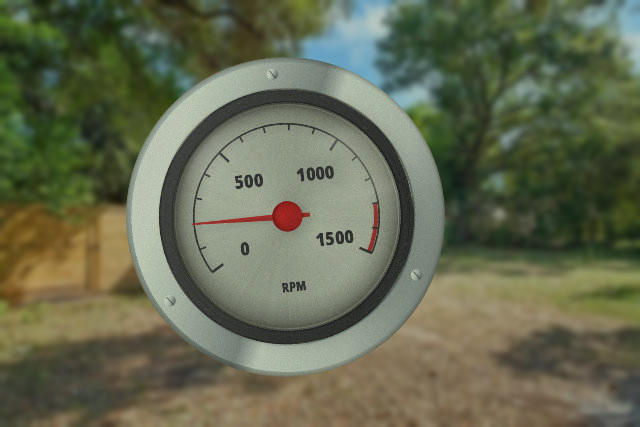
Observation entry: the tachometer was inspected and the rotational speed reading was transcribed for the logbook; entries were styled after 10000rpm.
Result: 200rpm
